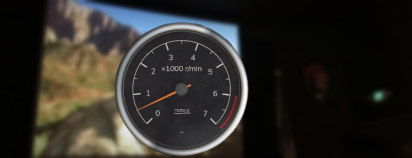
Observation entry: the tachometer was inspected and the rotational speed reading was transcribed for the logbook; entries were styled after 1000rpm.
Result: 500rpm
